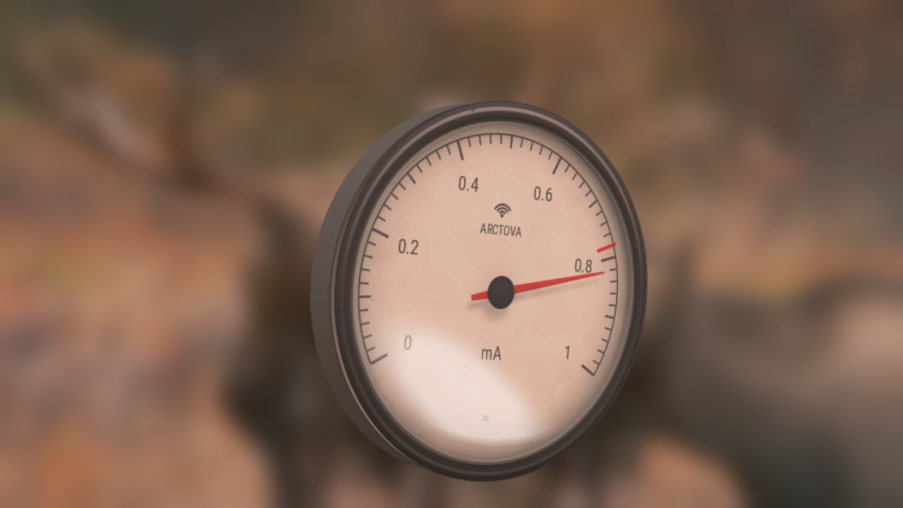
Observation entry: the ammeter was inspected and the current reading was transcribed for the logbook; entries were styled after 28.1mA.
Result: 0.82mA
